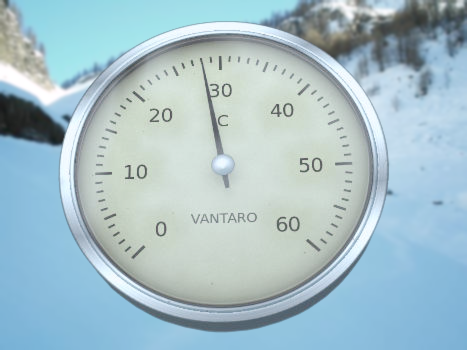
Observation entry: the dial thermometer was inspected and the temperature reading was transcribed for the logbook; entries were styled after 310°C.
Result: 28°C
